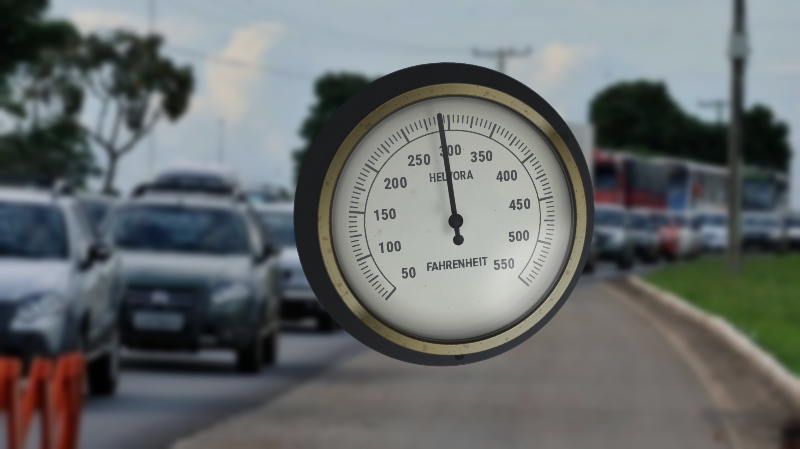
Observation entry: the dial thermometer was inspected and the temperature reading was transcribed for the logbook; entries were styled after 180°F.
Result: 290°F
